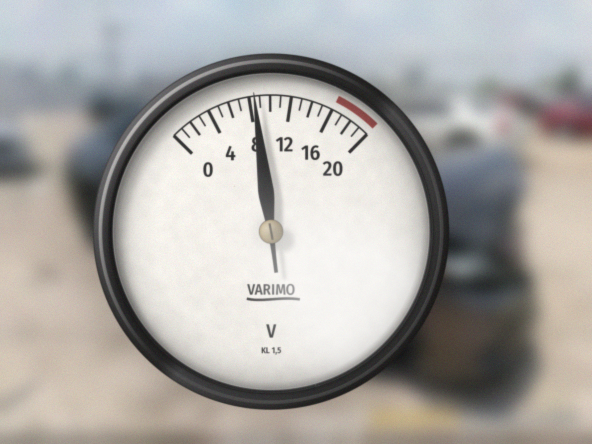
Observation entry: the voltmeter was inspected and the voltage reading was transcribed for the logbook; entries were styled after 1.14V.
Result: 8.5V
